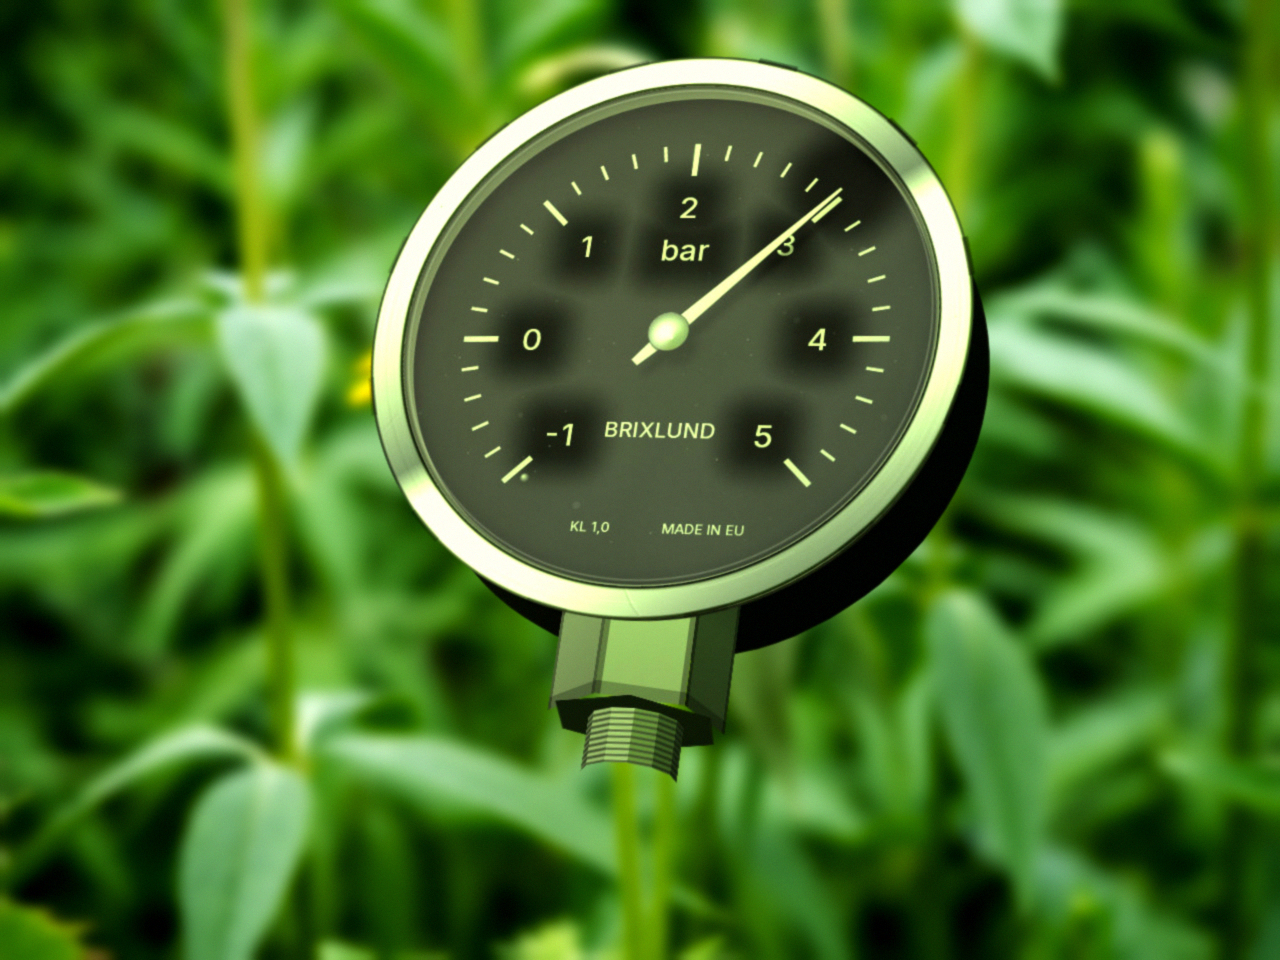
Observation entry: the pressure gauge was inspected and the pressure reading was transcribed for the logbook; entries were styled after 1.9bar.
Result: 3bar
